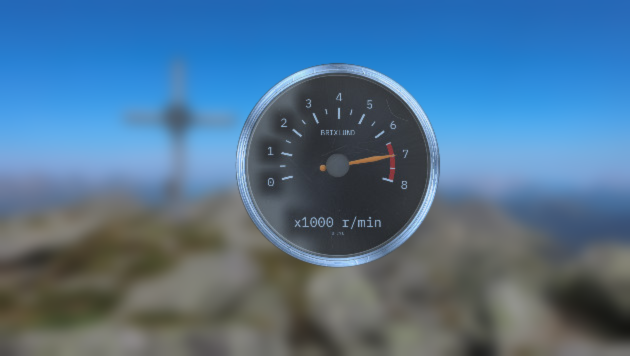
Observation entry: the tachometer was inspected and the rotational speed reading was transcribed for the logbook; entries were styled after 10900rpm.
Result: 7000rpm
